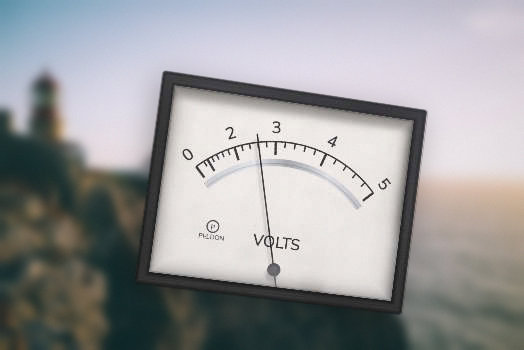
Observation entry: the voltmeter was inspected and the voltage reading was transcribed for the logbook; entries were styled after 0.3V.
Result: 2.6V
